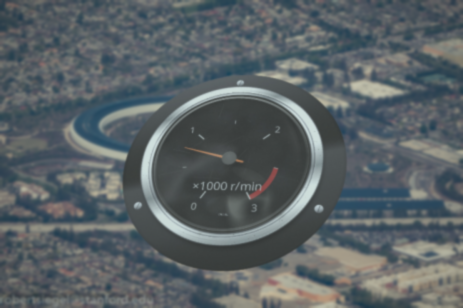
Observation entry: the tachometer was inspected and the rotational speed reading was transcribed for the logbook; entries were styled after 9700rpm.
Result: 750rpm
